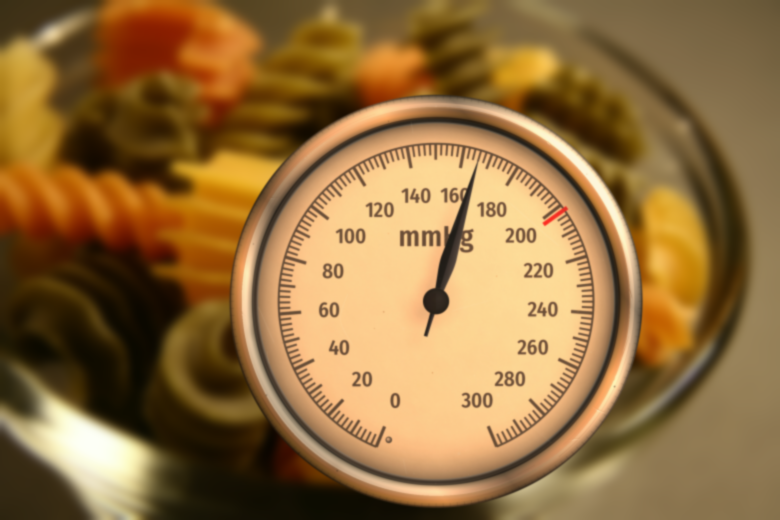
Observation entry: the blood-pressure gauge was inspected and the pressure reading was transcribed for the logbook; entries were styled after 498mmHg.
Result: 166mmHg
